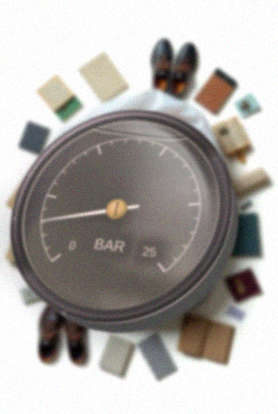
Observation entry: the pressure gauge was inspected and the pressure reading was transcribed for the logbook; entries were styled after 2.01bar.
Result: 3bar
